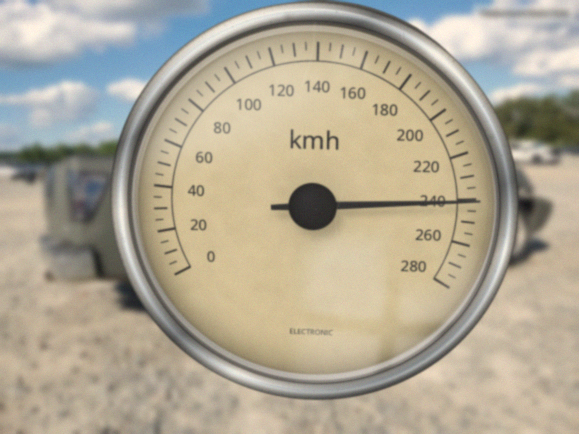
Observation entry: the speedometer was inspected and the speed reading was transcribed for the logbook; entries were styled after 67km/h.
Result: 240km/h
